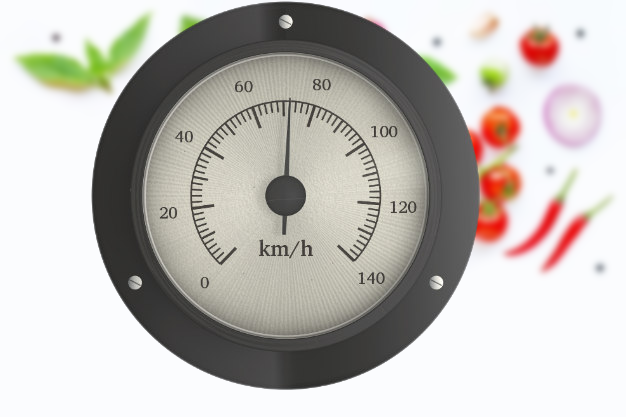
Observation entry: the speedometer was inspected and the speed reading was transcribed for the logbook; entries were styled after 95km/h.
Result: 72km/h
